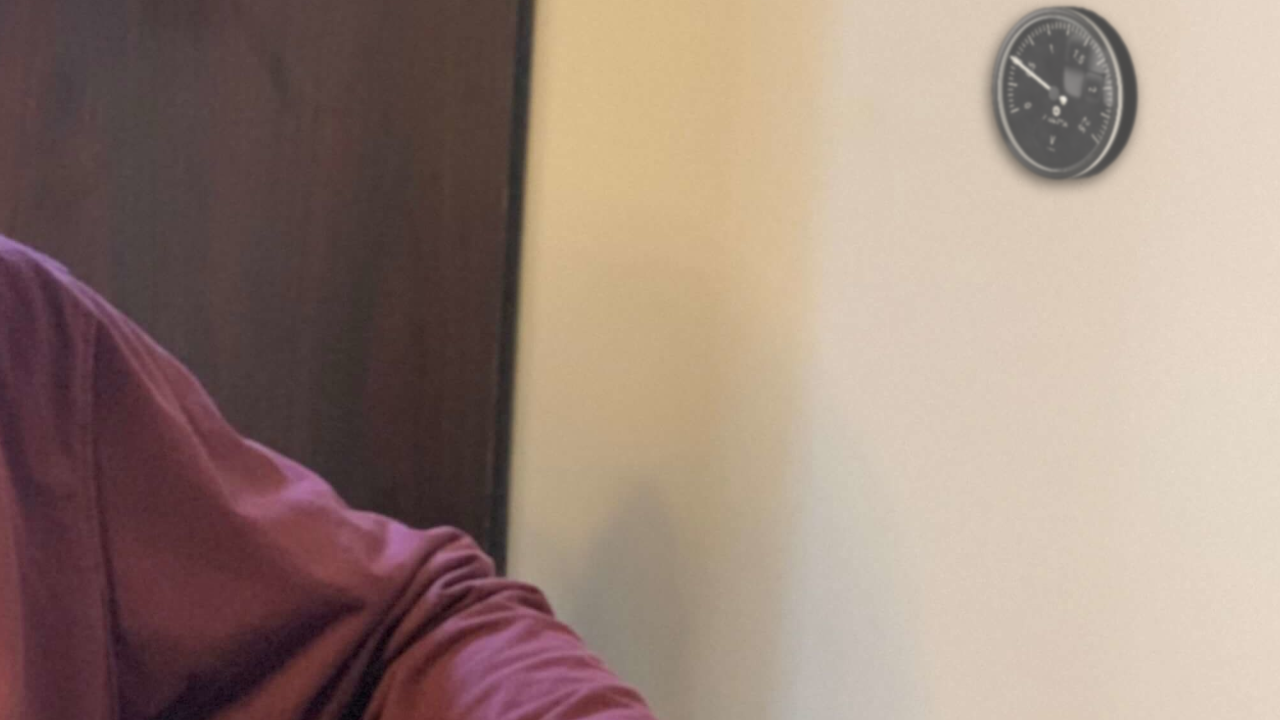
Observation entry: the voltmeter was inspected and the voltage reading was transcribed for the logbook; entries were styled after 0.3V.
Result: 0.5V
